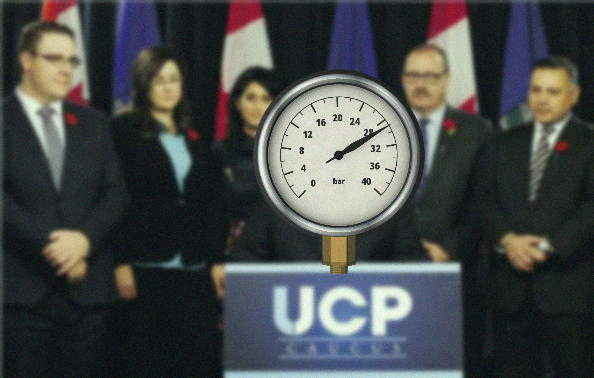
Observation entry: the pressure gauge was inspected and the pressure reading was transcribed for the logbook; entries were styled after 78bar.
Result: 29bar
